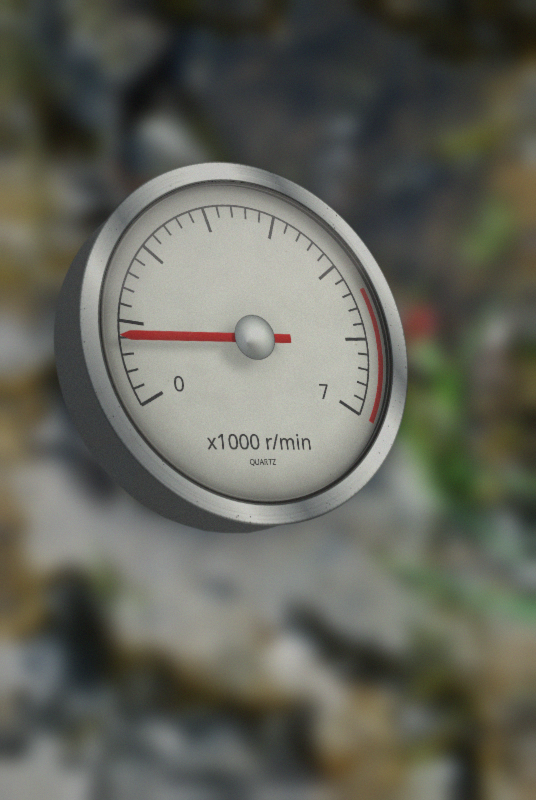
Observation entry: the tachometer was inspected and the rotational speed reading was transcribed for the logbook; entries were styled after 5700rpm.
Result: 800rpm
